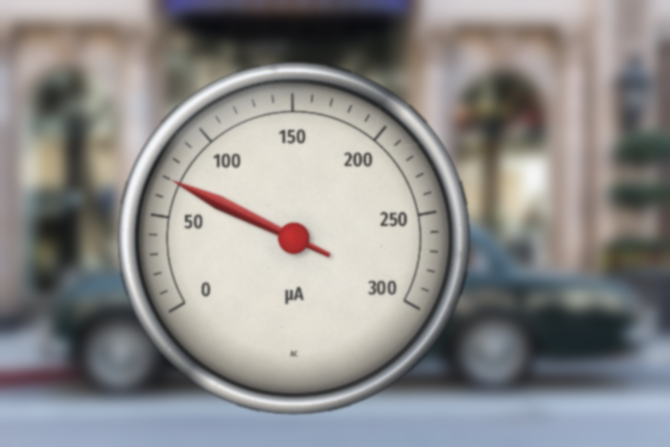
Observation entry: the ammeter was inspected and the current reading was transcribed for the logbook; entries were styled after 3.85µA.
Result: 70µA
